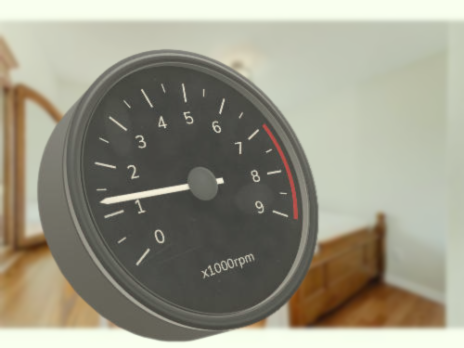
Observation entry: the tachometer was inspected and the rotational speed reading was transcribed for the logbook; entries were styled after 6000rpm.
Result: 1250rpm
